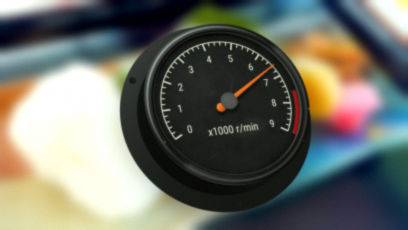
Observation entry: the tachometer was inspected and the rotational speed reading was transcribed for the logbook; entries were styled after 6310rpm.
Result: 6600rpm
